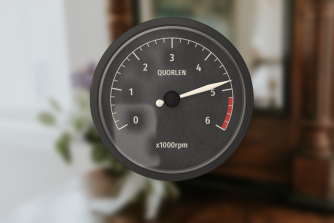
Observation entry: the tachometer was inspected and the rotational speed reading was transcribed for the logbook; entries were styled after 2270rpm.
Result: 4800rpm
